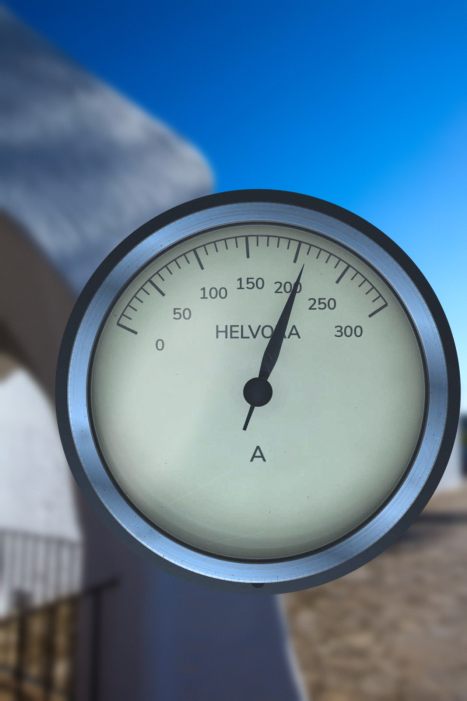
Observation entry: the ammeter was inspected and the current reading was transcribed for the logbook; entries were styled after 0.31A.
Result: 210A
